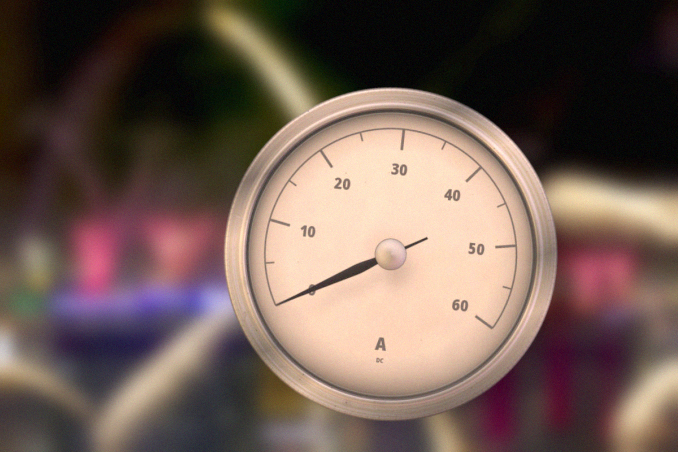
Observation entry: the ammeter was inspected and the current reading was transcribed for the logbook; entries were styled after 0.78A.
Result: 0A
